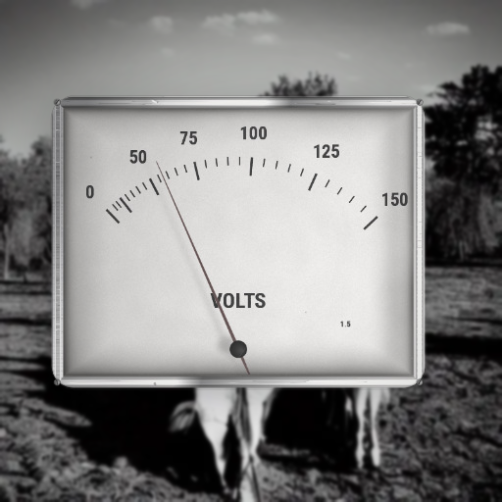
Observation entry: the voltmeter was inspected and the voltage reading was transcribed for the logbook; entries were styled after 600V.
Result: 57.5V
